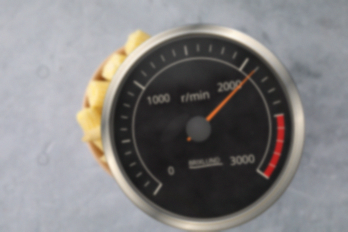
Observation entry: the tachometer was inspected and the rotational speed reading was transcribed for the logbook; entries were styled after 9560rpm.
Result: 2100rpm
